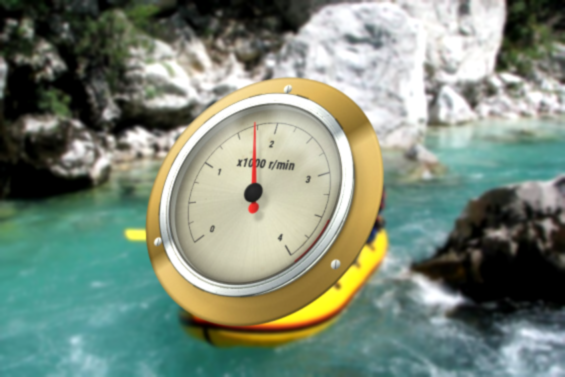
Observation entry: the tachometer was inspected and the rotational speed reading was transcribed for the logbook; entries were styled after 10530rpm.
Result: 1750rpm
